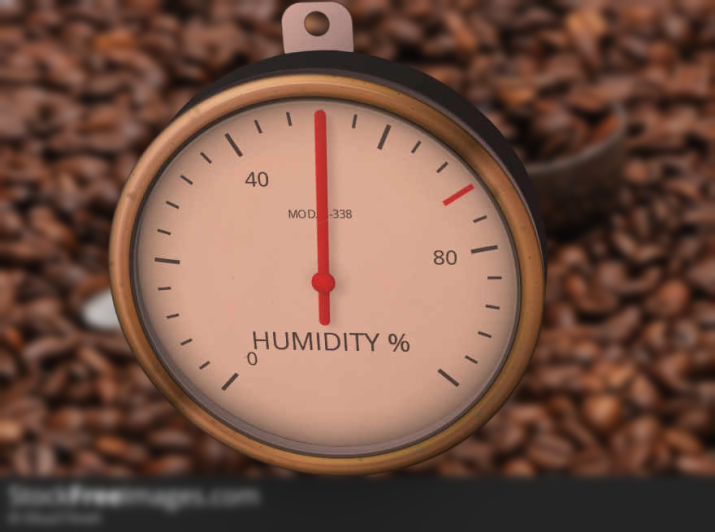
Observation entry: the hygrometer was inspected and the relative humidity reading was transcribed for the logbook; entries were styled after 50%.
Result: 52%
